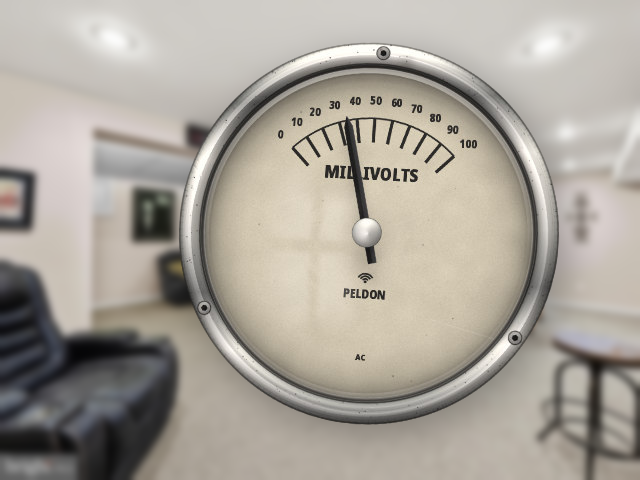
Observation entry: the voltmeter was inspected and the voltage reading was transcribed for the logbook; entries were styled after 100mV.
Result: 35mV
